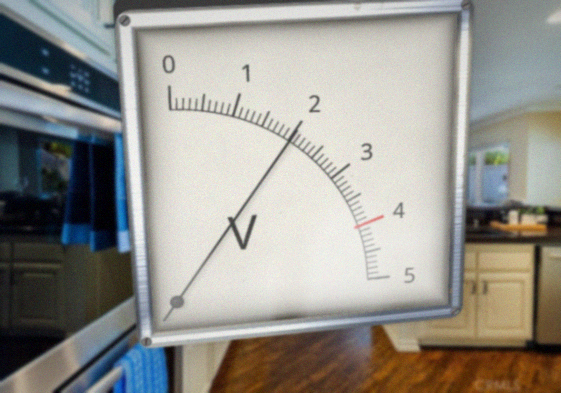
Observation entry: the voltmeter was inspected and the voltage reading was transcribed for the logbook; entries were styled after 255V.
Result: 2V
